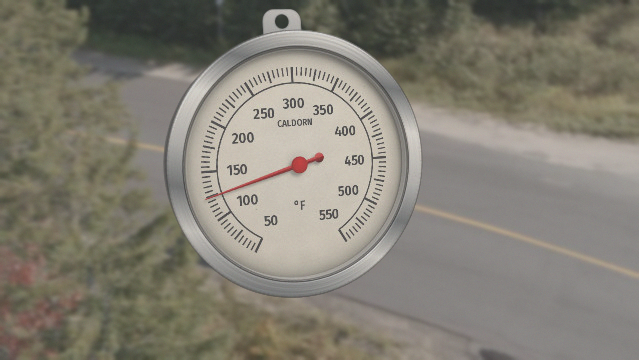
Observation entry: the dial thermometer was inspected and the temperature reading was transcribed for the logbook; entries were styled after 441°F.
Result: 125°F
